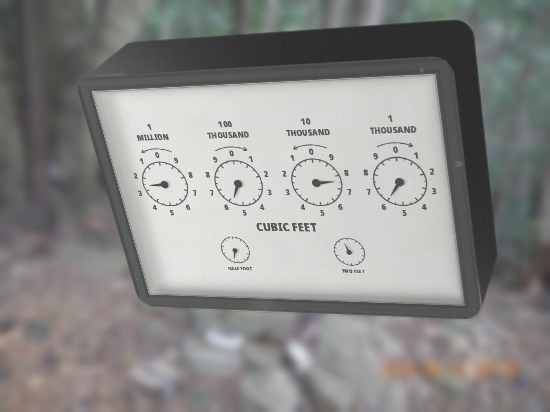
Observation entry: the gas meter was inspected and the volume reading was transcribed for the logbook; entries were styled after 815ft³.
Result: 257600ft³
